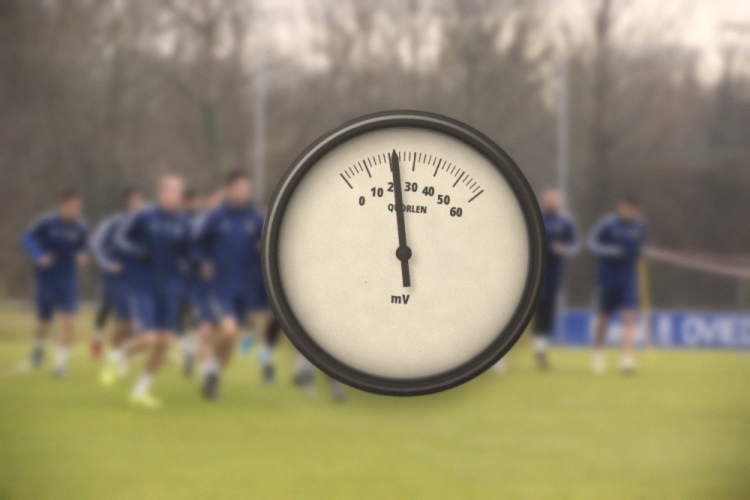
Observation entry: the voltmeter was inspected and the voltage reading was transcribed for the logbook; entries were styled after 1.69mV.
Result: 22mV
